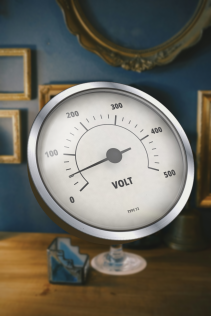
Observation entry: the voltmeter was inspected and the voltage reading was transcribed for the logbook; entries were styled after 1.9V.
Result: 40V
